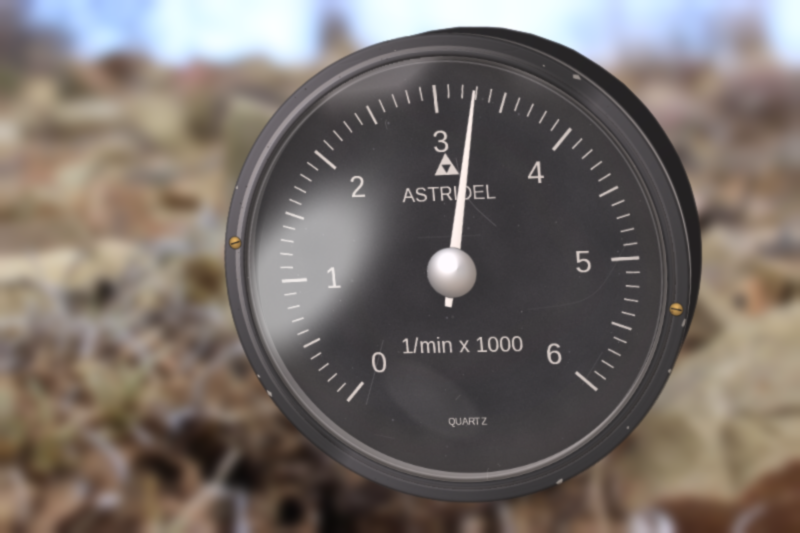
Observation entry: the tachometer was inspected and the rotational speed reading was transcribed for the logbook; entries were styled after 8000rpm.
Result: 3300rpm
